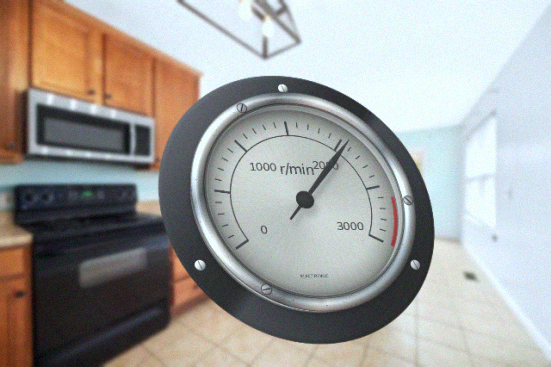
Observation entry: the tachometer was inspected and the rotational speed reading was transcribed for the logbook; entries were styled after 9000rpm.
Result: 2050rpm
